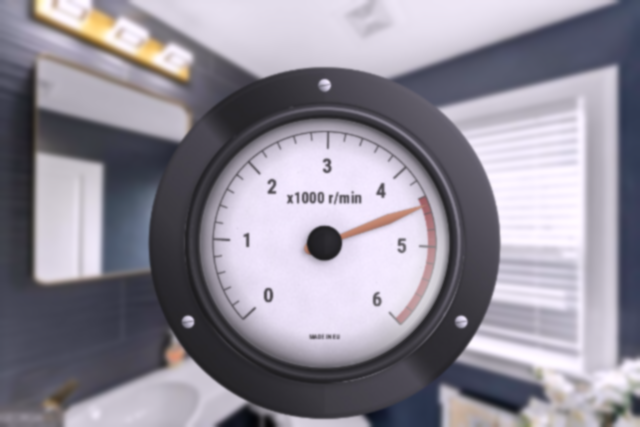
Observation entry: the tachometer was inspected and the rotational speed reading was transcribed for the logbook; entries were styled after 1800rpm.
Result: 4500rpm
